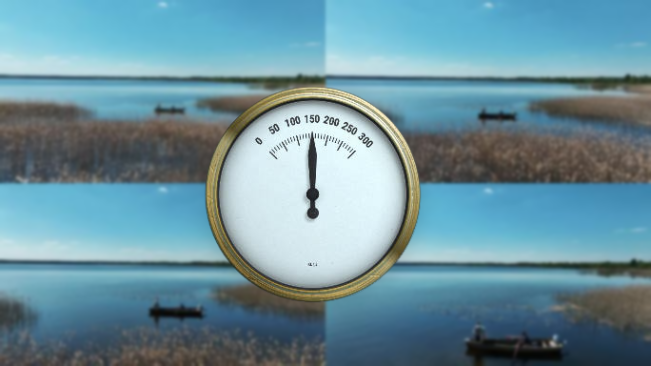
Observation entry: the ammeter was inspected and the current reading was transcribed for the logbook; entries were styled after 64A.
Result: 150A
